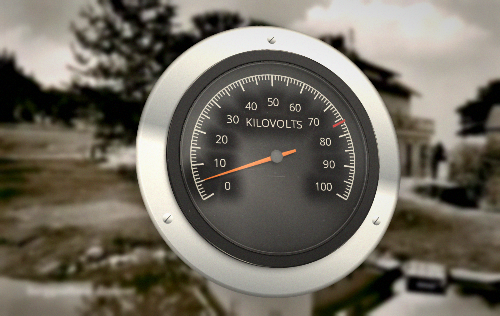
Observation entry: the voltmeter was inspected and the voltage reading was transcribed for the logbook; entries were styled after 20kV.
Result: 5kV
